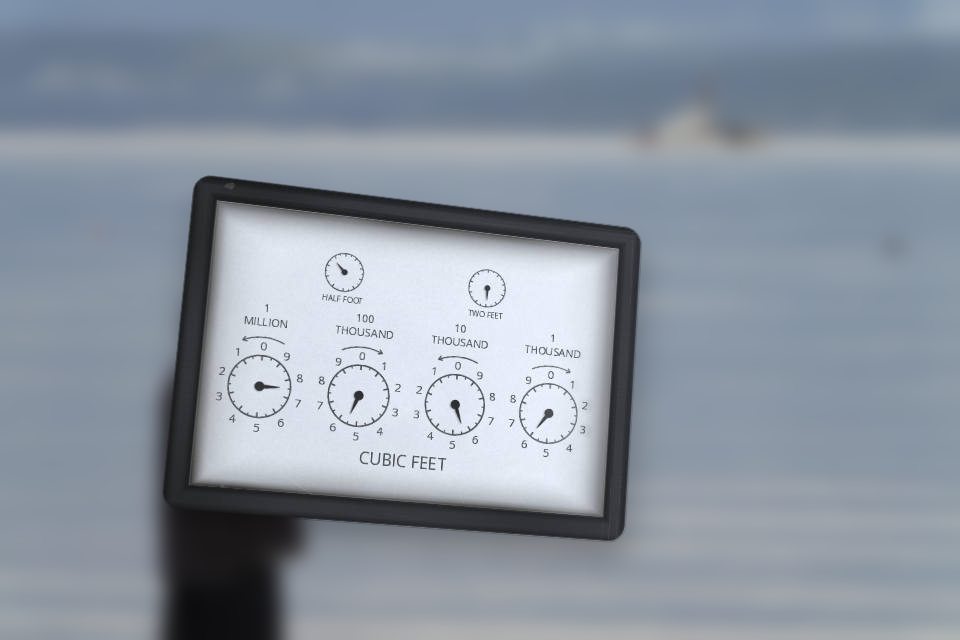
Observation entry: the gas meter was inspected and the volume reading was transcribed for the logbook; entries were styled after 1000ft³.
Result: 755600ft³
